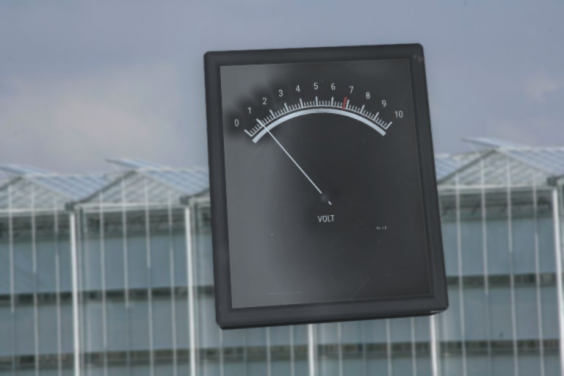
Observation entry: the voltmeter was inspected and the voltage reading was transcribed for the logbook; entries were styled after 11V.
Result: 1V
